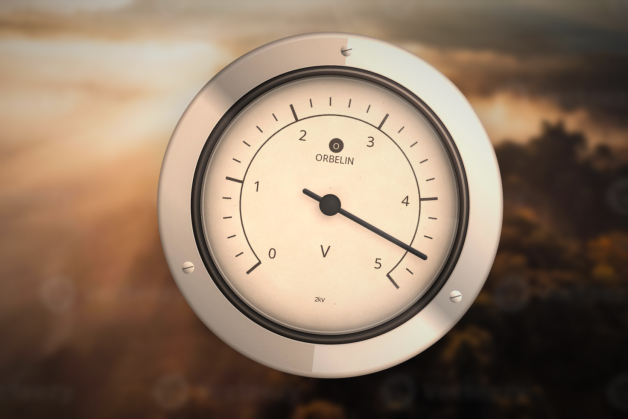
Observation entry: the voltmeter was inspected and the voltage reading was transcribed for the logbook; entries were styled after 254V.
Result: 4.6V
